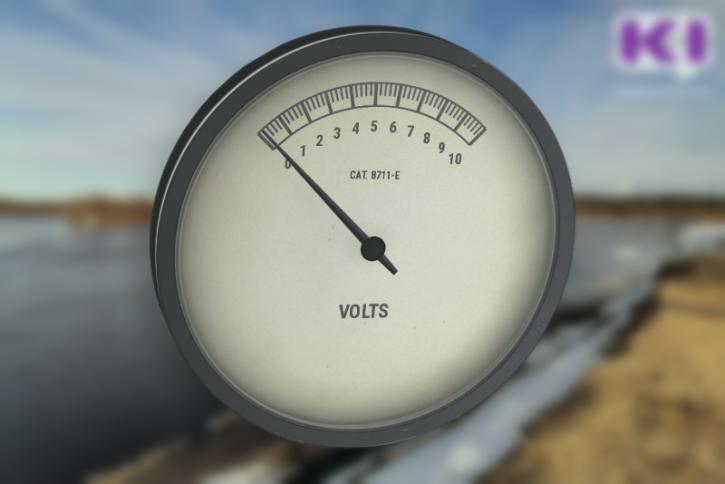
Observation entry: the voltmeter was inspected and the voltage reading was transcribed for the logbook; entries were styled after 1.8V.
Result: 0.2V
